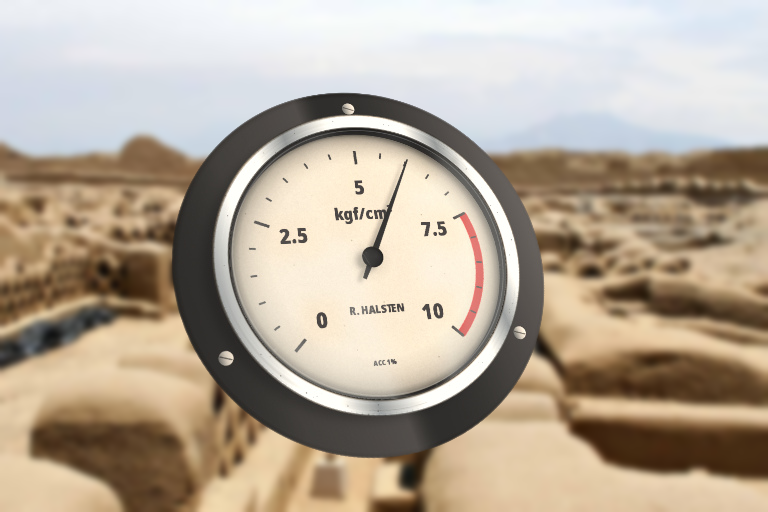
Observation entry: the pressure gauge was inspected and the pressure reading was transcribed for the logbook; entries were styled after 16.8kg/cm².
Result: 6kg/cm²
